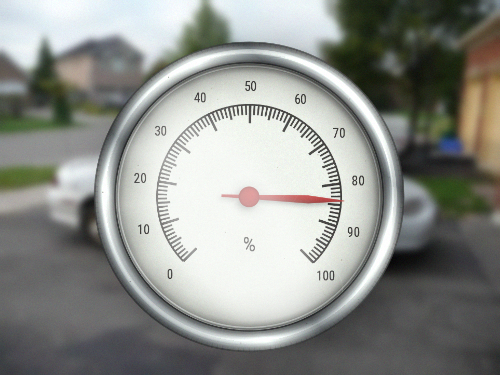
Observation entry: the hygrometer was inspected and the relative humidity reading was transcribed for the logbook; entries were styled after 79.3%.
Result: 84%
